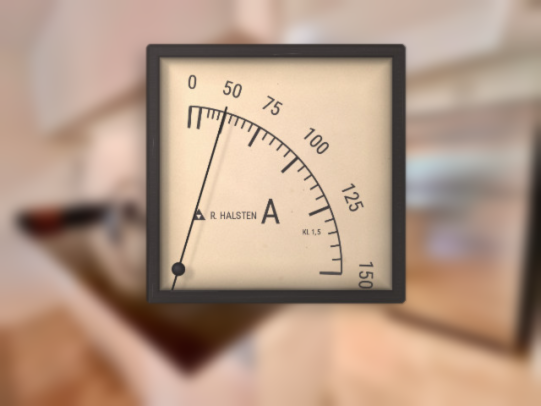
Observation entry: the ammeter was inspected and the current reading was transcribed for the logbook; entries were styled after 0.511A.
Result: 50A
